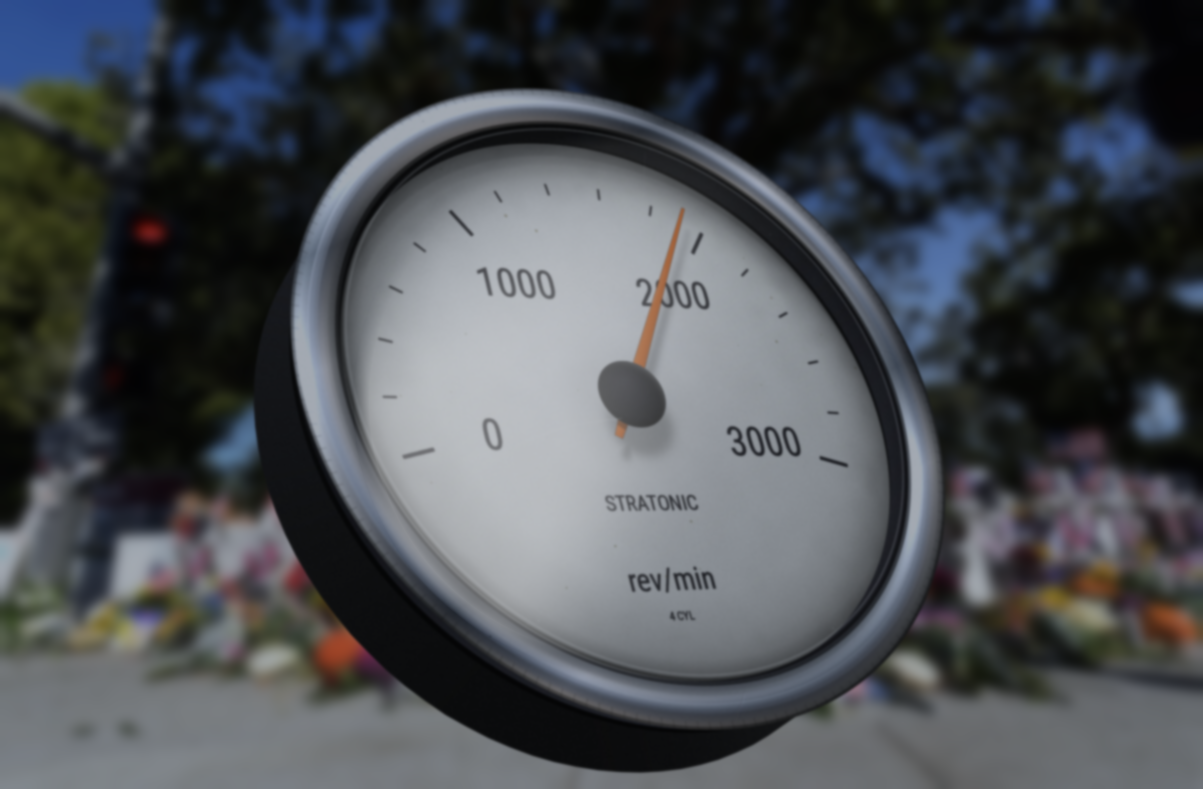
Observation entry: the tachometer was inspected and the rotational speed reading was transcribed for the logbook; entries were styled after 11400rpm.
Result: 1900rpm
